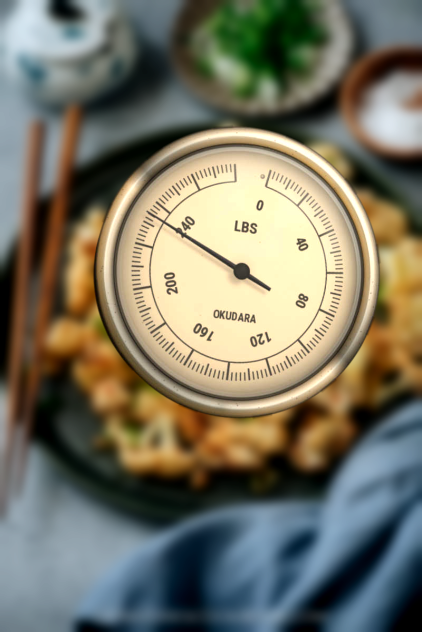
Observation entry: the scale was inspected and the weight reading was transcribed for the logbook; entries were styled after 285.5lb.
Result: 234lb
